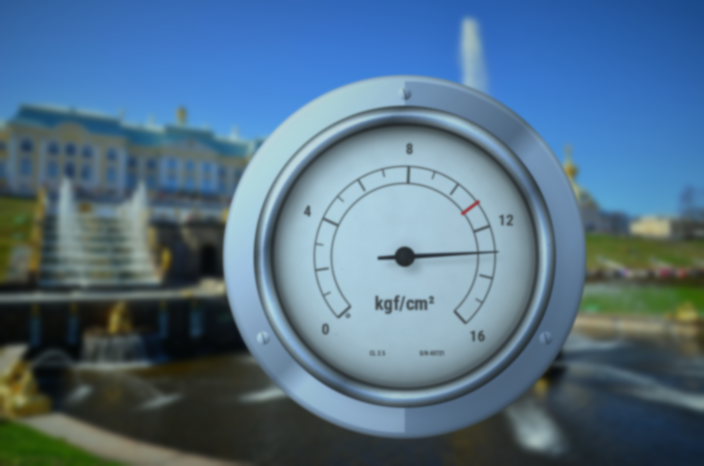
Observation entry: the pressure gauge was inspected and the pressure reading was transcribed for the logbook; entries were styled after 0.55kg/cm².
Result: 13kg/cm²
